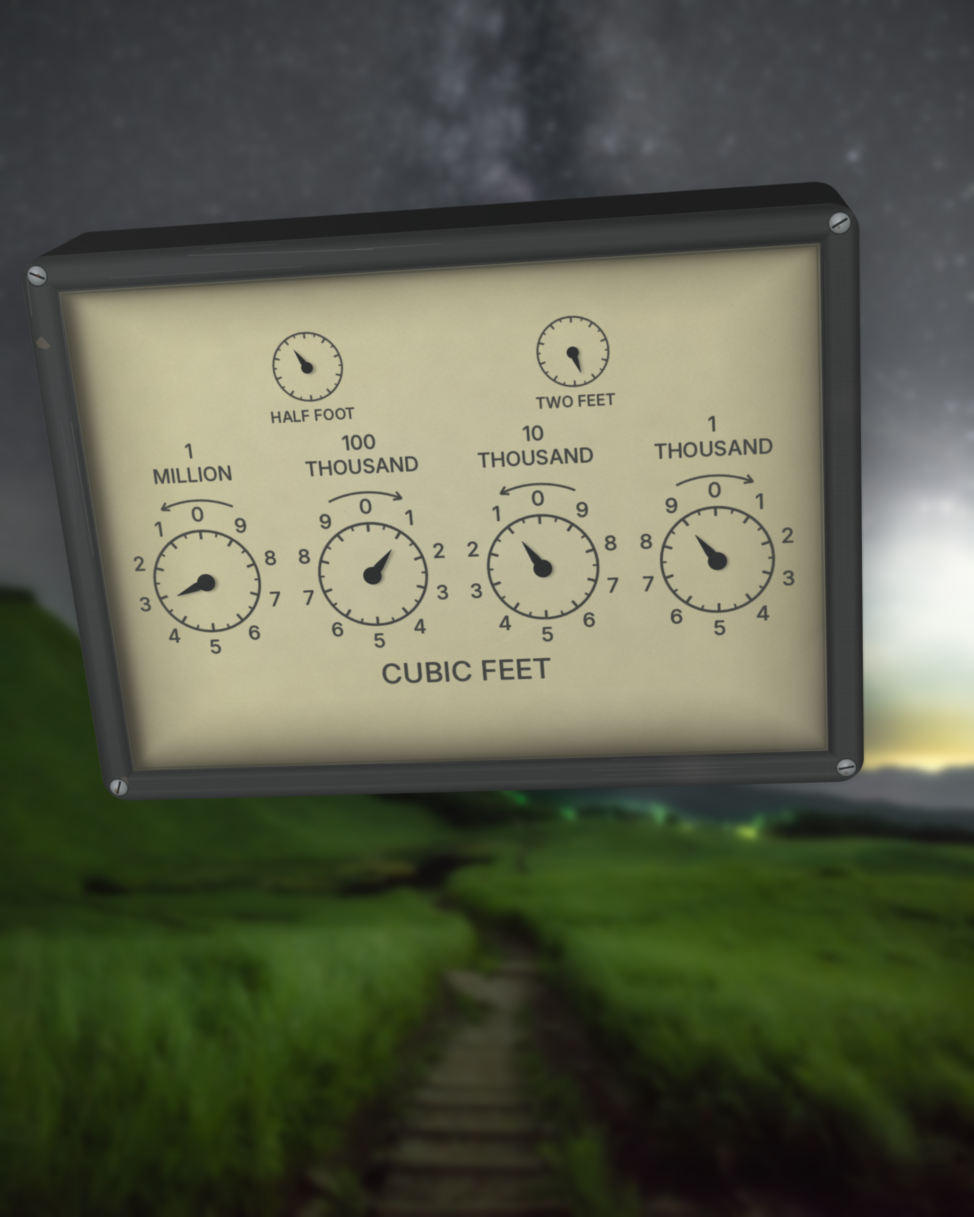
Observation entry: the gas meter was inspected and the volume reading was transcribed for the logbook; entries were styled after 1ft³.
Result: 310900ft³
